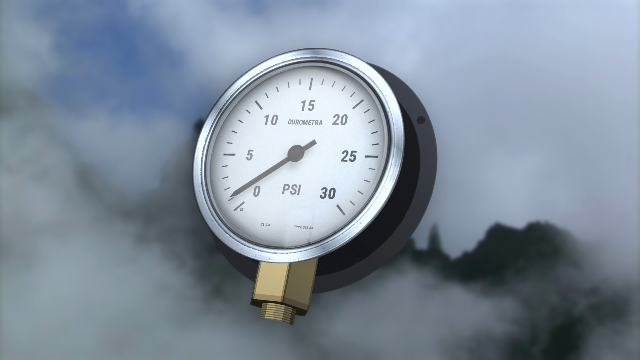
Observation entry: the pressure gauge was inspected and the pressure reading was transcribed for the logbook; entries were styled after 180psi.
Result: 1psi
